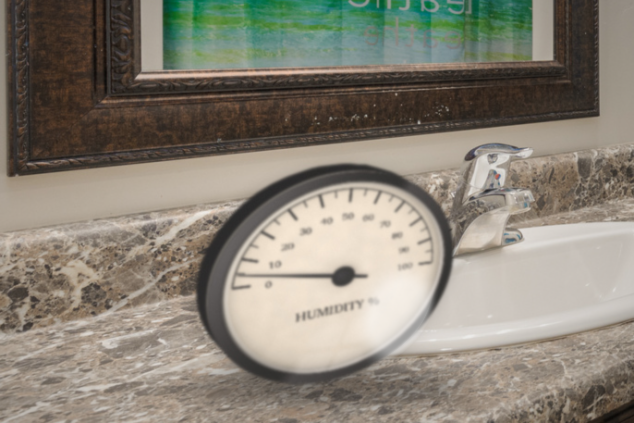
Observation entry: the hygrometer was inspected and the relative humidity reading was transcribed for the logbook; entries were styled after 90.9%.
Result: 5%
